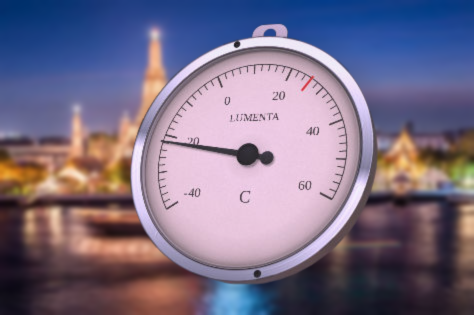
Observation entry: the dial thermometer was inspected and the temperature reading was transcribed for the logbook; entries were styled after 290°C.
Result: -22°C
